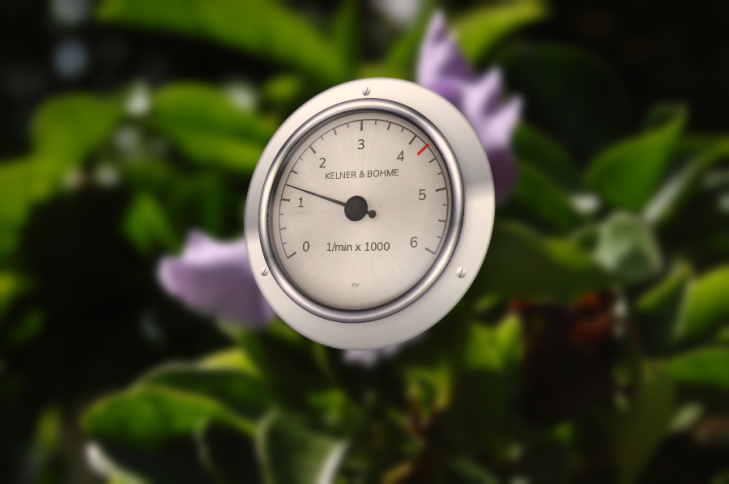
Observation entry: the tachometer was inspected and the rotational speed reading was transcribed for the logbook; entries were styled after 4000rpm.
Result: 1250rpm
